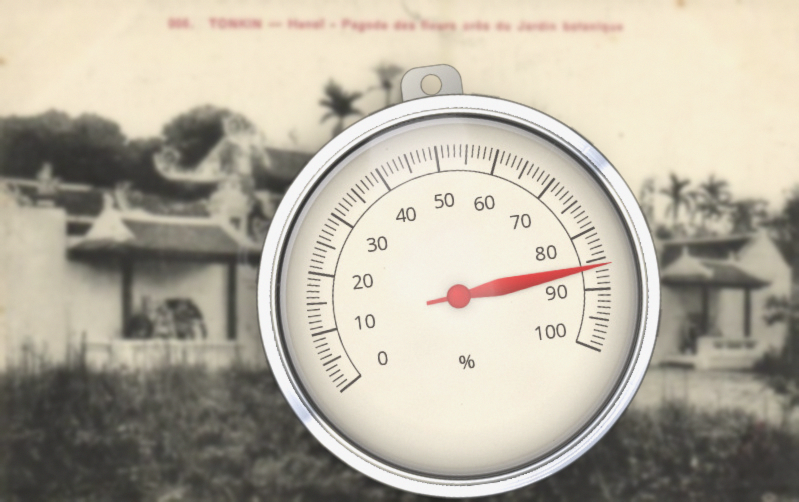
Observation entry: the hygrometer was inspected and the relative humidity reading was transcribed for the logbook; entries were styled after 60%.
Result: 86%
